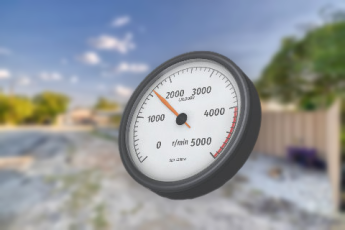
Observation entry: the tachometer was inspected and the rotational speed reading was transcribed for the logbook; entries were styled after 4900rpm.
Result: 1600rpm
